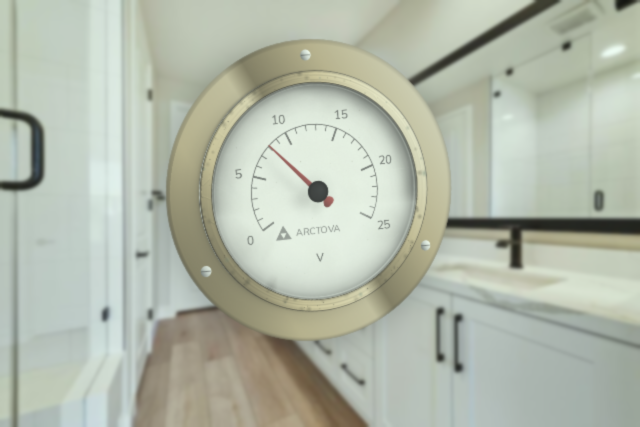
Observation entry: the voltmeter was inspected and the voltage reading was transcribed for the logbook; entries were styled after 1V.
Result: 8V
